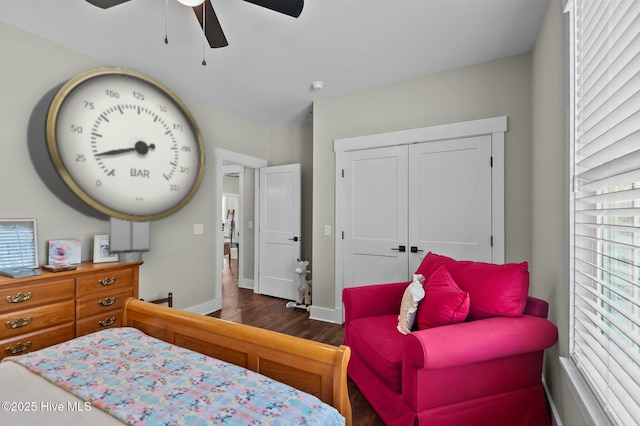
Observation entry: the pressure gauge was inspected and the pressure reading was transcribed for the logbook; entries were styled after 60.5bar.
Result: 25bar
